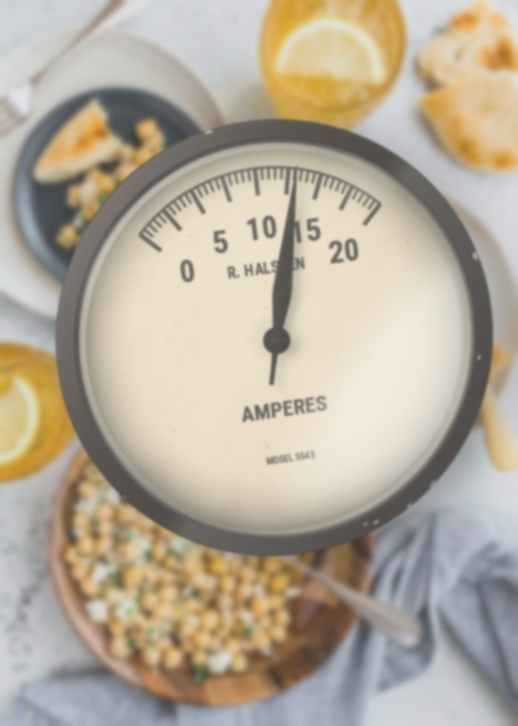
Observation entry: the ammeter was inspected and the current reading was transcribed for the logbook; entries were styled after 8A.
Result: 13A
